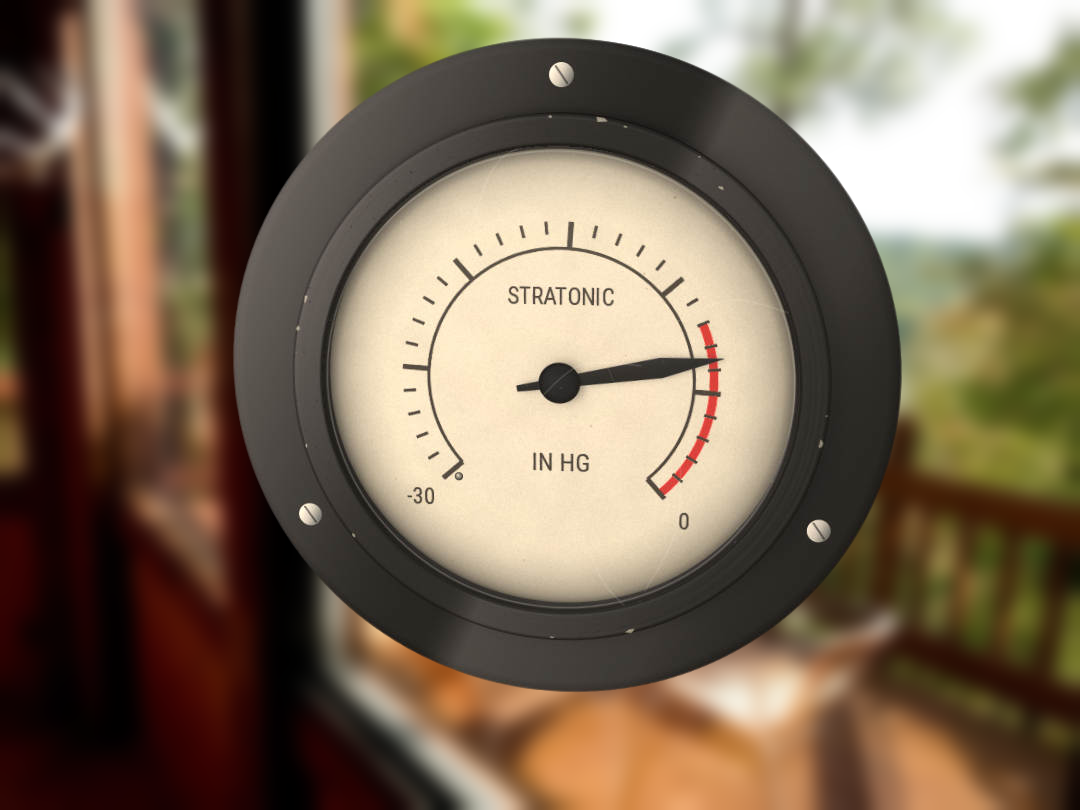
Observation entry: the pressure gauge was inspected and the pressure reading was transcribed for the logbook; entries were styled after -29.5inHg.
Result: -6.5inHg
